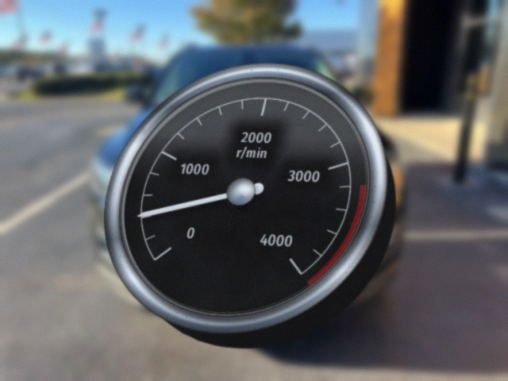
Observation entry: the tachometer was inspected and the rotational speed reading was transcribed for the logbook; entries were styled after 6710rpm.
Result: 400rpm
